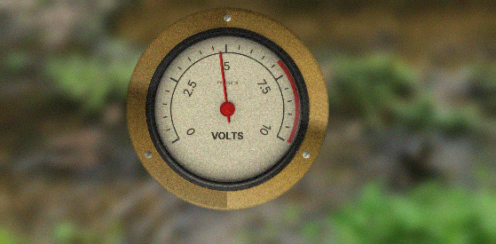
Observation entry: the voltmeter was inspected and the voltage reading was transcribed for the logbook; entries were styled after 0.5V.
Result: 4.75V
